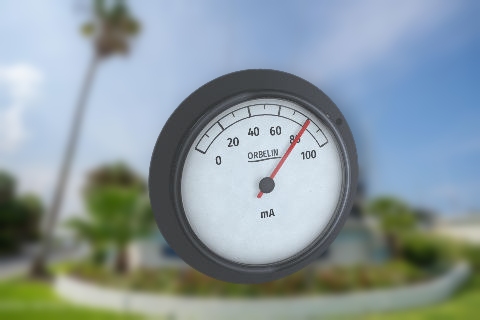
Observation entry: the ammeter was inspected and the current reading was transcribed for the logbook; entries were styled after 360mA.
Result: 80mA
